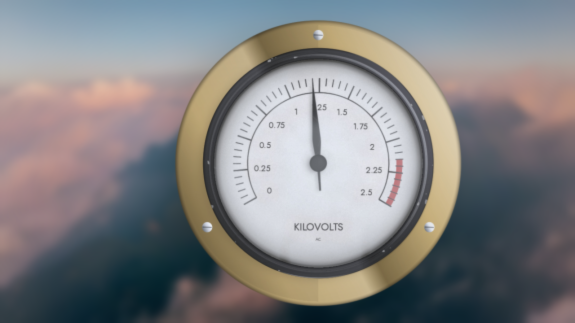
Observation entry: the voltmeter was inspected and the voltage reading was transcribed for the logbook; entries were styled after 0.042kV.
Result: 1.2kV
